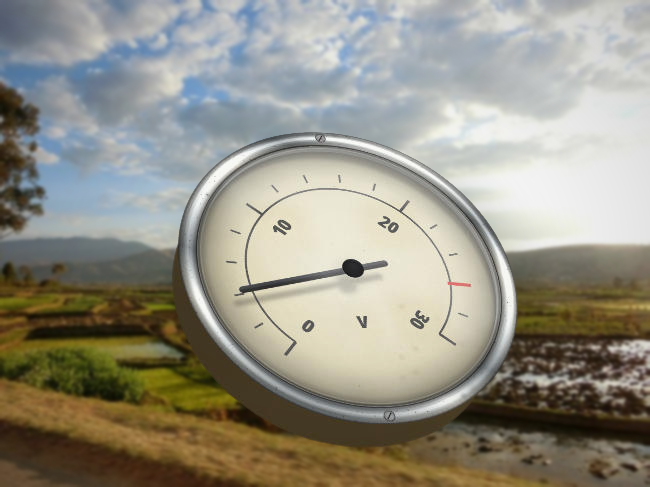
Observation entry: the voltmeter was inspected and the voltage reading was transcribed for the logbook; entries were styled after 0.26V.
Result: 4V
